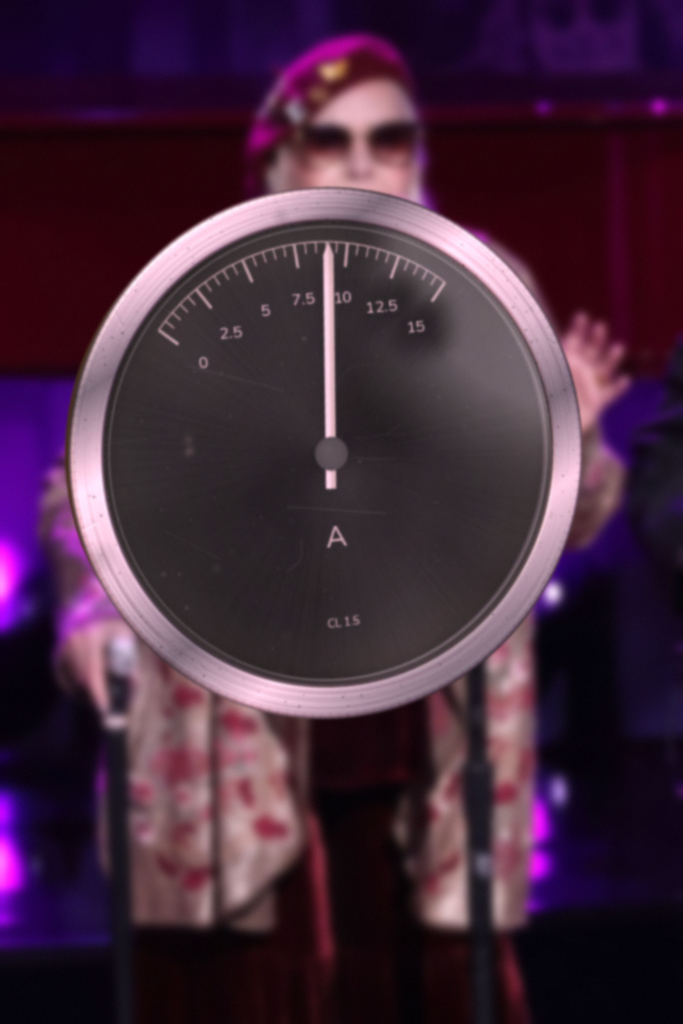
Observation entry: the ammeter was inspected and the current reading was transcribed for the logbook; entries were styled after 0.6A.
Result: 9A
